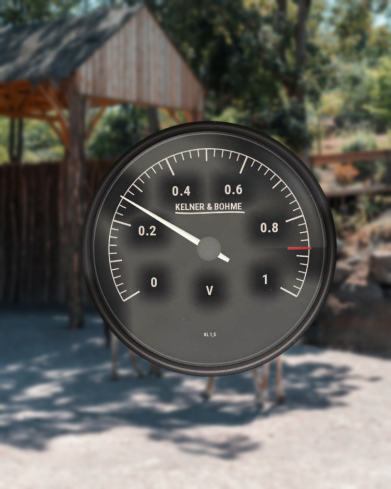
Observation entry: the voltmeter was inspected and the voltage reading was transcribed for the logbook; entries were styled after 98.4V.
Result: 0.26V
